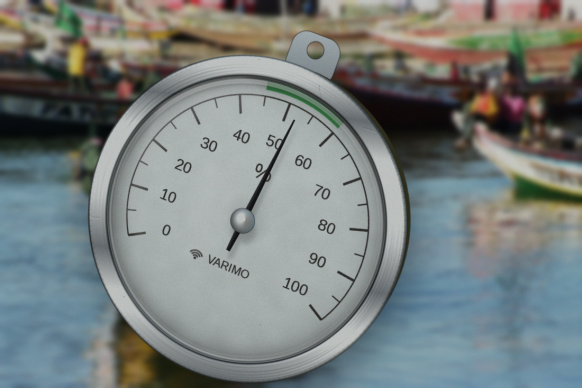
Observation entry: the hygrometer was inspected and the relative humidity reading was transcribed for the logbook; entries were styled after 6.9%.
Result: 52.5%
